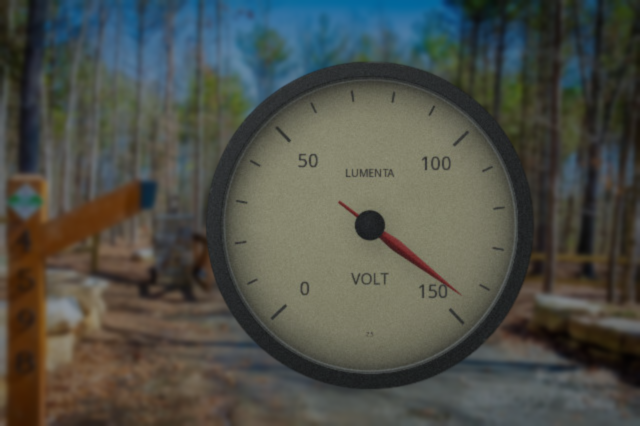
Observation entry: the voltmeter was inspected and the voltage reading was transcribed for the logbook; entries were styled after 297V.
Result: 145V
